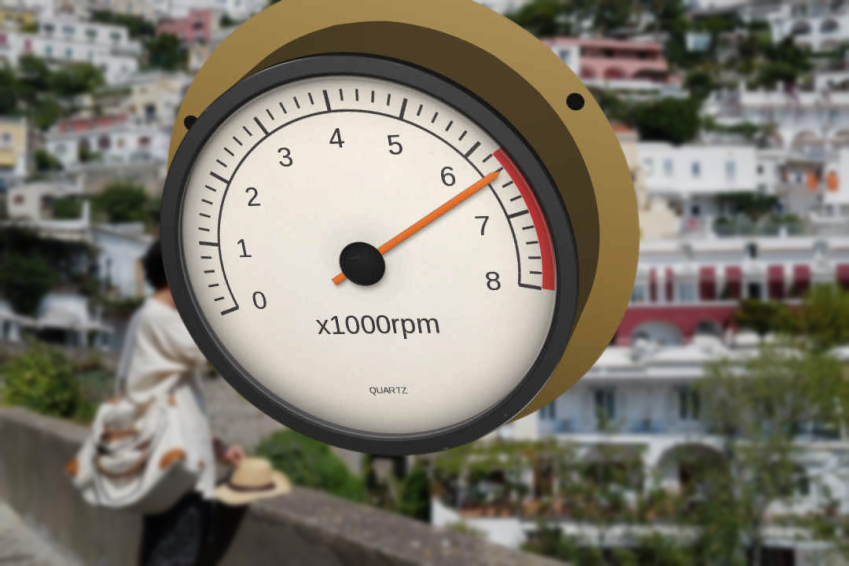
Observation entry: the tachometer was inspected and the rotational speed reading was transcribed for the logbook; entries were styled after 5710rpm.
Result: 6400rpm
